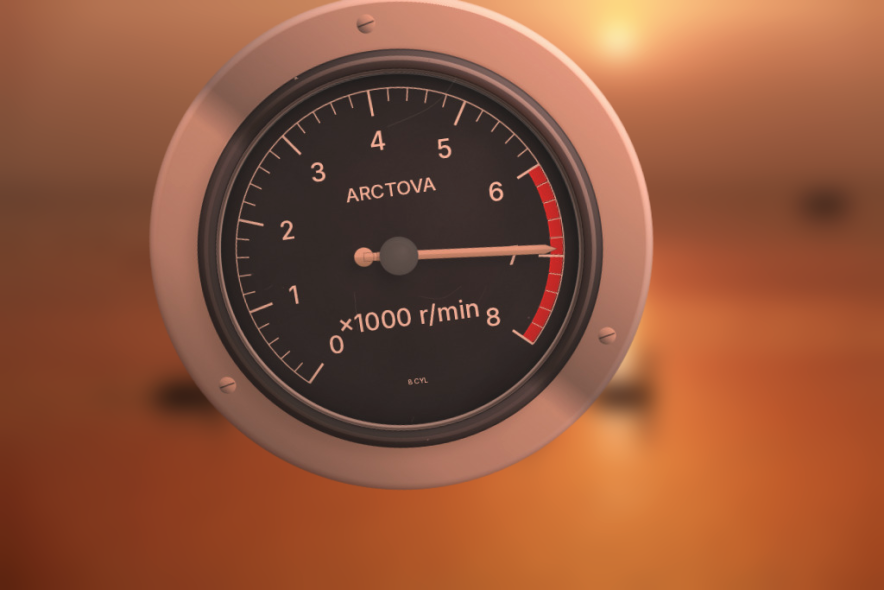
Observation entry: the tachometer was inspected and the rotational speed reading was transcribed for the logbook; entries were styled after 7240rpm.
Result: 6900rpm
